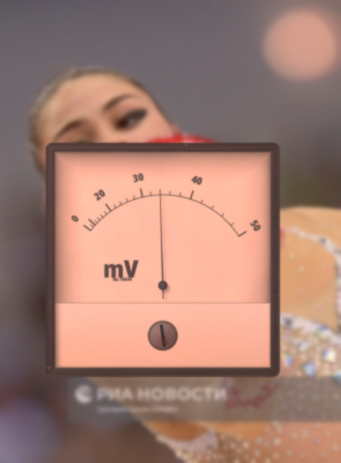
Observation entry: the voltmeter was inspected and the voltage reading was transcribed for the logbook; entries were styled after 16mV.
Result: 34mV
